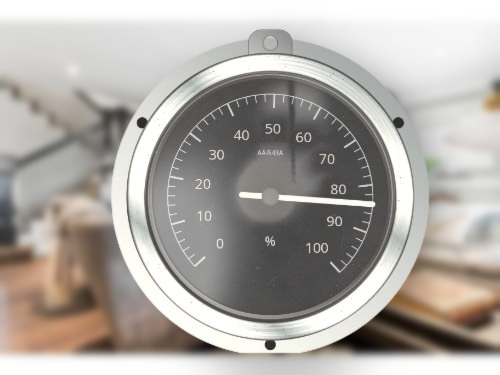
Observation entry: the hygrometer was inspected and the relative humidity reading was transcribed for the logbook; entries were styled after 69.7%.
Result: 84%
